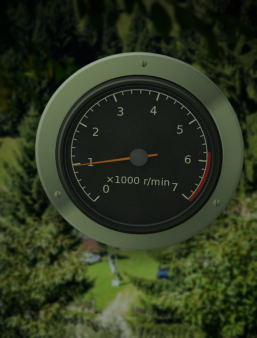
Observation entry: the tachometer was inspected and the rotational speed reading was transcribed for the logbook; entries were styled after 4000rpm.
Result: 1000rpm
